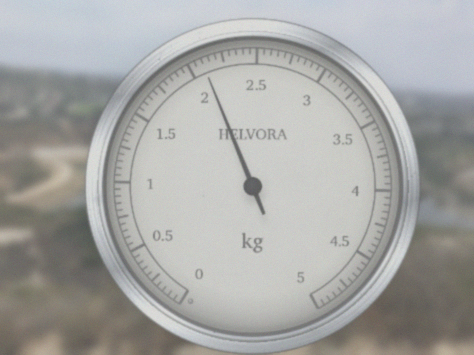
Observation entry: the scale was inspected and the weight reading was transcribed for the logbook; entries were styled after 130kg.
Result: 2.1kg
